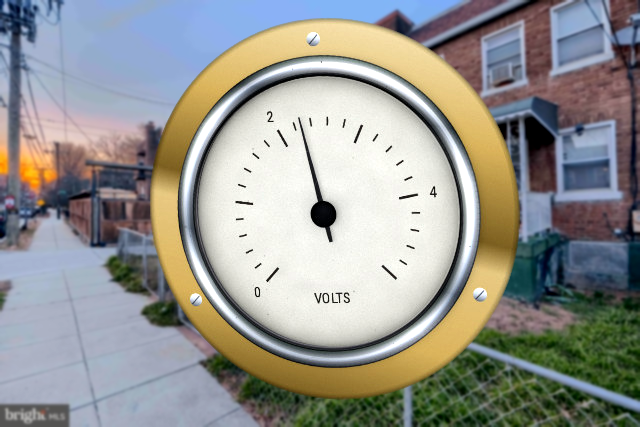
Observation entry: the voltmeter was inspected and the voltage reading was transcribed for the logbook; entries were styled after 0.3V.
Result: 2.3V
